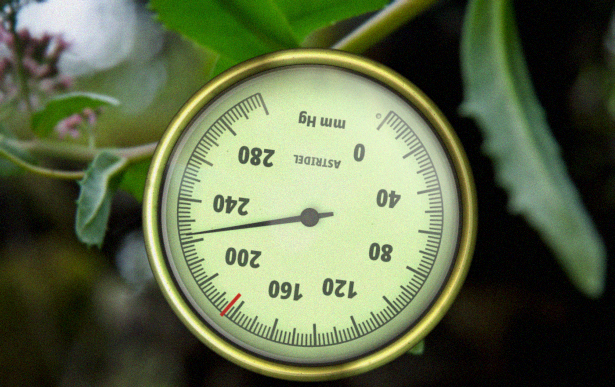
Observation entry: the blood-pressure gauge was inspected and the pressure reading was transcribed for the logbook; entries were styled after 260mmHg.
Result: 224mmHg
